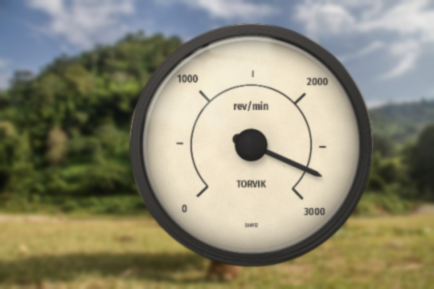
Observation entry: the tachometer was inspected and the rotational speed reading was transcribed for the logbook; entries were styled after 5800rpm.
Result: 2750rpm
